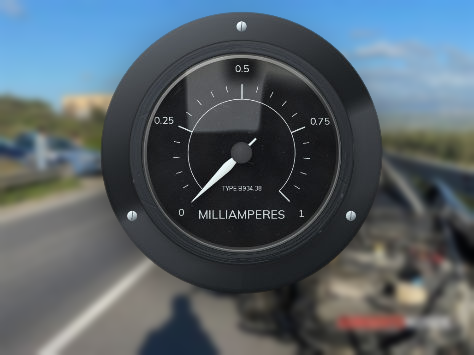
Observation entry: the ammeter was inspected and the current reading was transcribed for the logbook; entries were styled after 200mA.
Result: 0mA
